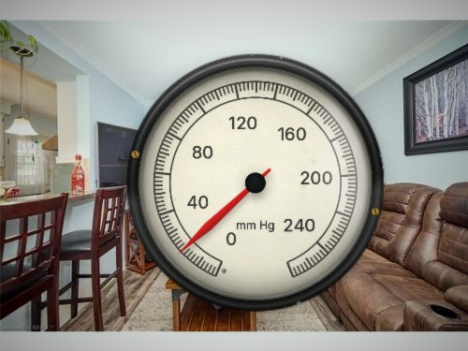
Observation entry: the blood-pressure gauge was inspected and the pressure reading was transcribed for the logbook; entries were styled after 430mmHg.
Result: 20mmHg
